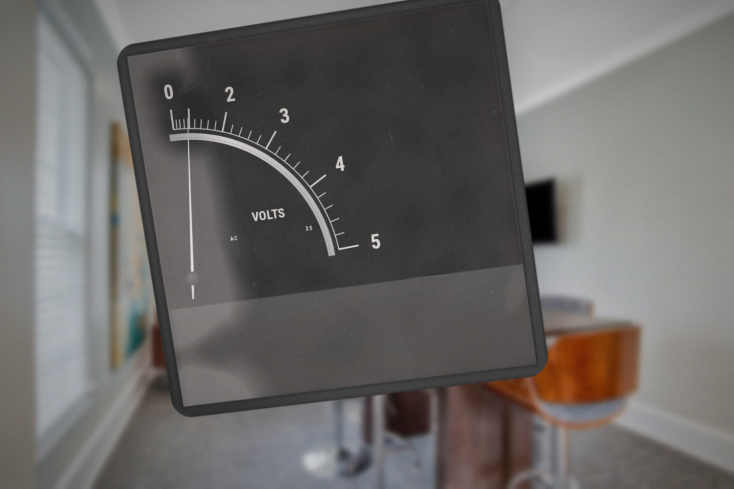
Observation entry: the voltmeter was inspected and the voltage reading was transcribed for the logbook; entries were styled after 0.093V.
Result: 1V
